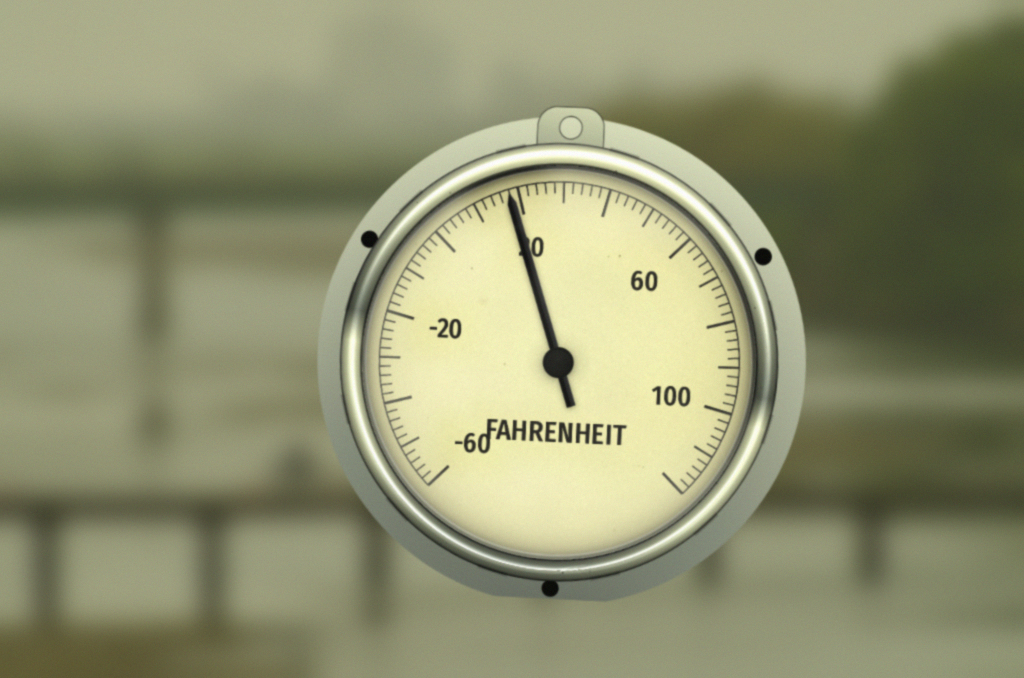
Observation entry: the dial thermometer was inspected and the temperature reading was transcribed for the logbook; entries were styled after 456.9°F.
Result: 18°F
